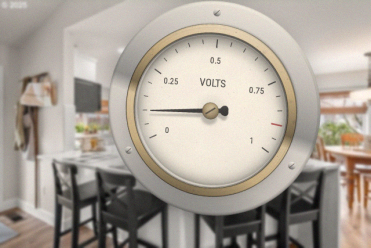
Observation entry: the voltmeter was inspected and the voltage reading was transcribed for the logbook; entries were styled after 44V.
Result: 0.1V
